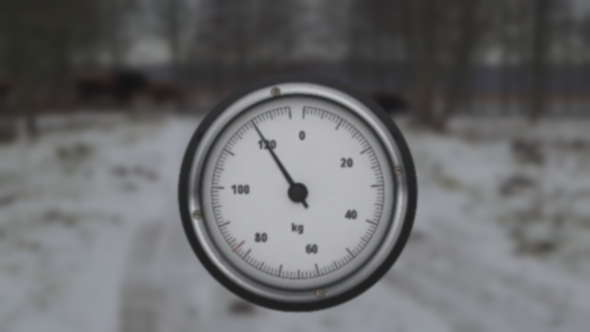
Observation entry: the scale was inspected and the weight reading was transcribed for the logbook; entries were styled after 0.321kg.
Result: 120kg
